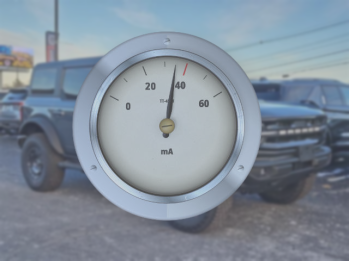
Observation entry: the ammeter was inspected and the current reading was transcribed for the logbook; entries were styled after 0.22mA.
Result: 35mA
